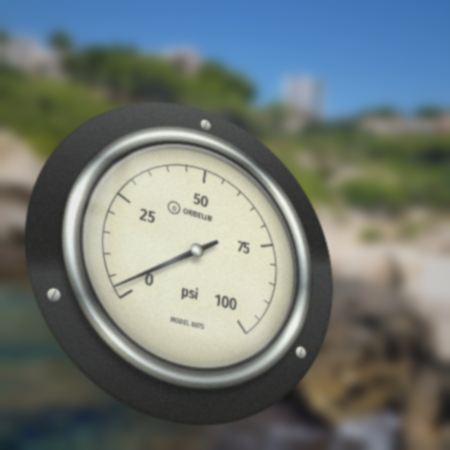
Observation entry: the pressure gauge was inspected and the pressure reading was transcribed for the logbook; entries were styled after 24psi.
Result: 2.5psi
